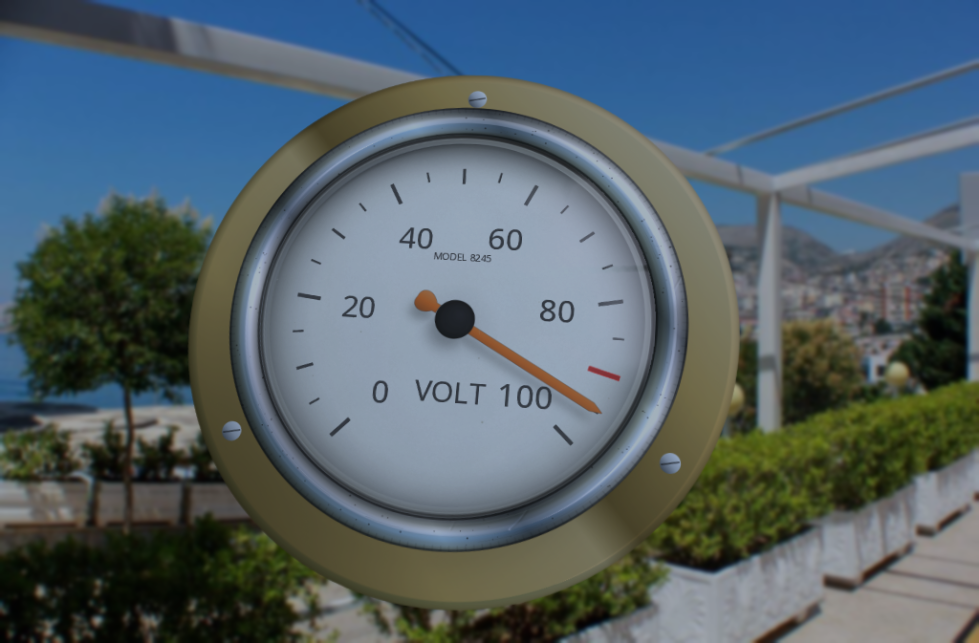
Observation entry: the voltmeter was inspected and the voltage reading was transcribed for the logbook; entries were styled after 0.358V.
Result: 95V
